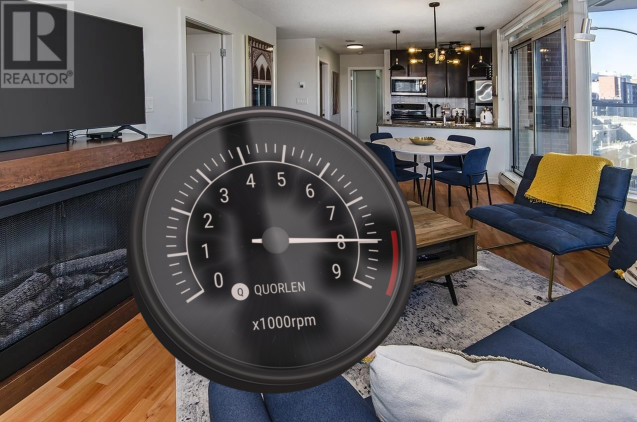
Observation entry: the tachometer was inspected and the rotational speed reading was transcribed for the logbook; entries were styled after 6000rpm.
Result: 8000rpm
